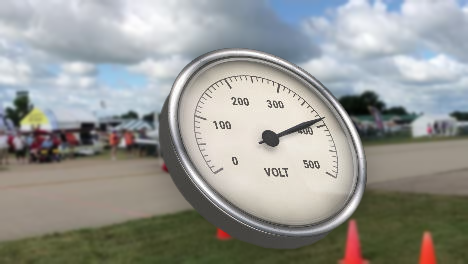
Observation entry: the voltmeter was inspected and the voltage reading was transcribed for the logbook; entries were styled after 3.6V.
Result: 390V
